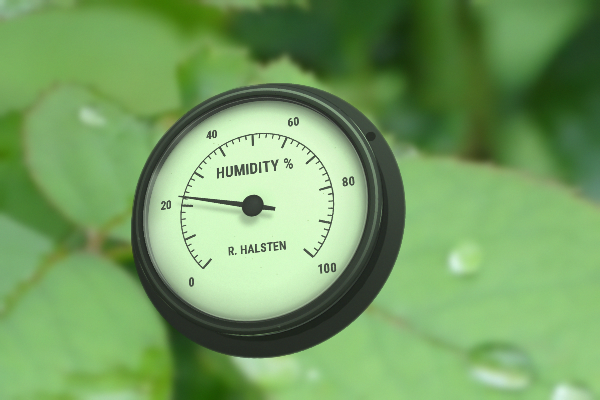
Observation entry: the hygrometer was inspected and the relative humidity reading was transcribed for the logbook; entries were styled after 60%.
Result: 22%
